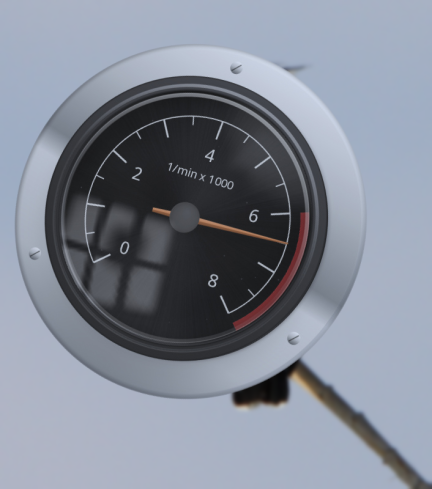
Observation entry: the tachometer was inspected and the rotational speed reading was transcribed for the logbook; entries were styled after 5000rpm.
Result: 6500rpm
